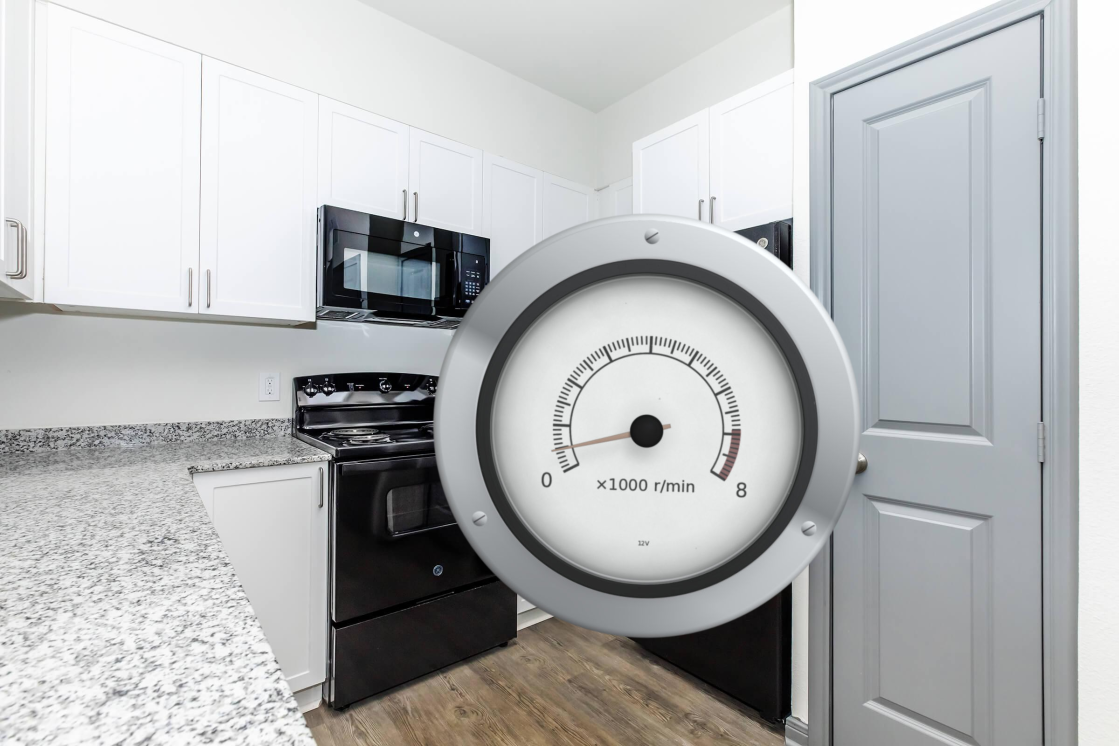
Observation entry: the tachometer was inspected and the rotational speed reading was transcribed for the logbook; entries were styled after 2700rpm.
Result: 500rpm
